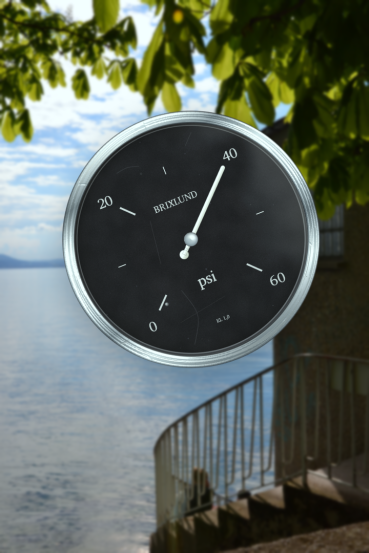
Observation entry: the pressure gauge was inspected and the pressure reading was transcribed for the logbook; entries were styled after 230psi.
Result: 40psi
